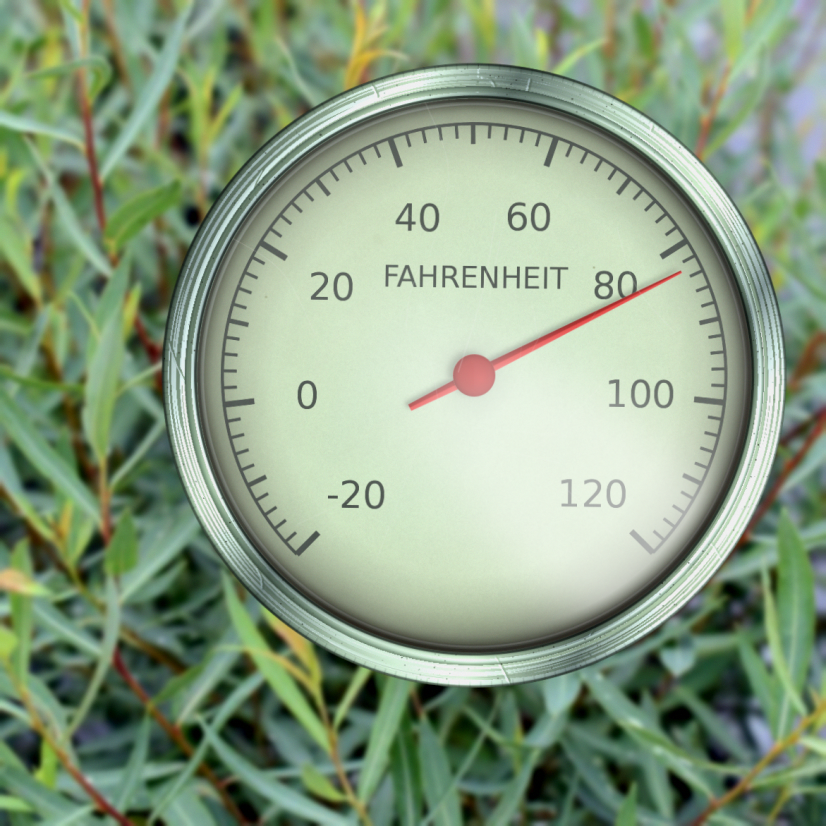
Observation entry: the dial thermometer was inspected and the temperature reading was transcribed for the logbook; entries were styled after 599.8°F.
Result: 83°F
